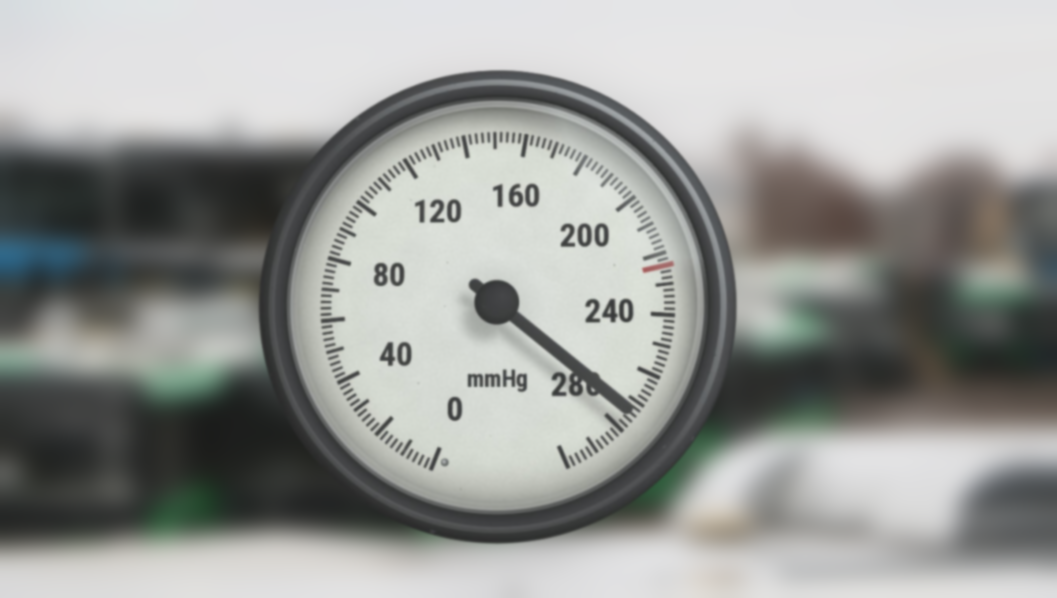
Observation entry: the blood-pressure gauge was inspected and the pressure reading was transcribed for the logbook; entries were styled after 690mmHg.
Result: 274mmHg
